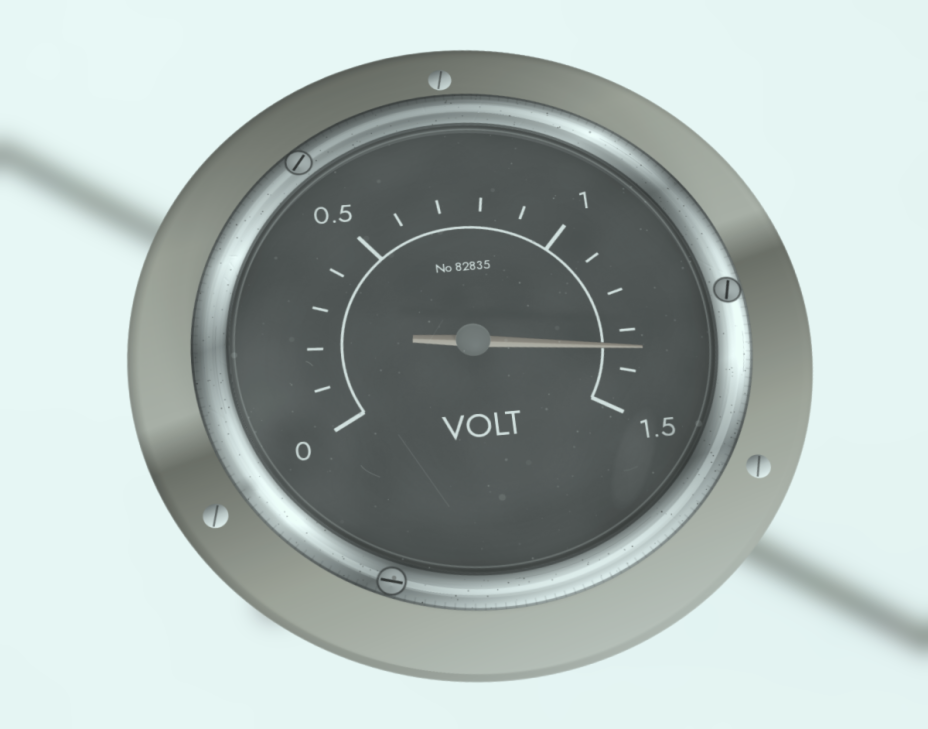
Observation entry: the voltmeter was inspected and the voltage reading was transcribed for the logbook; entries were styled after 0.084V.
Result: 1.35V
